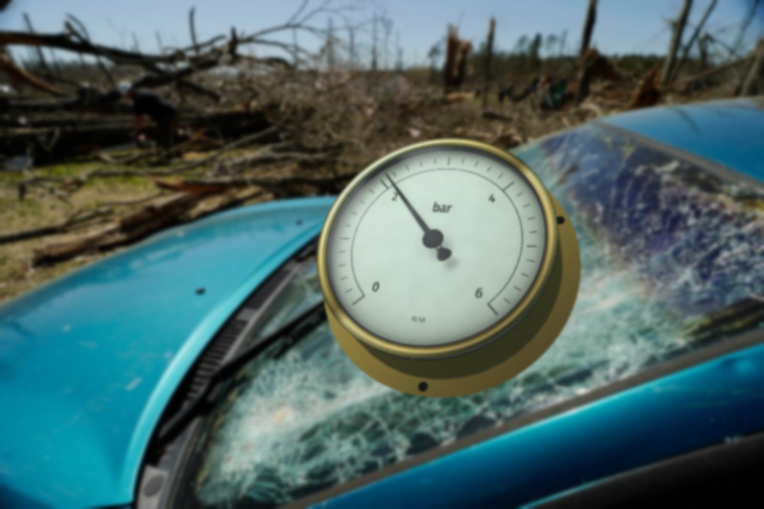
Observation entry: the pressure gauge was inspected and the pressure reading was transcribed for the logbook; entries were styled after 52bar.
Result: 2.1bar
